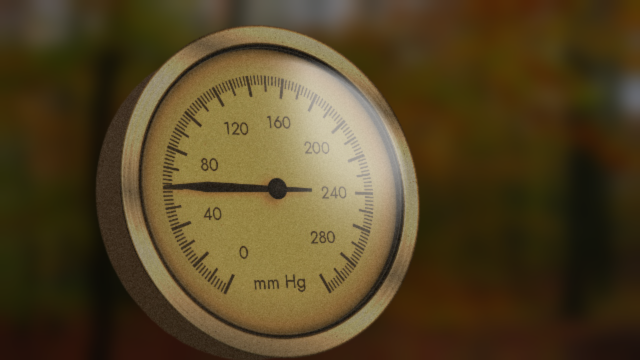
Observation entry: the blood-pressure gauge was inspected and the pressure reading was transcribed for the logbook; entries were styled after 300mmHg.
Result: 60mmHg
